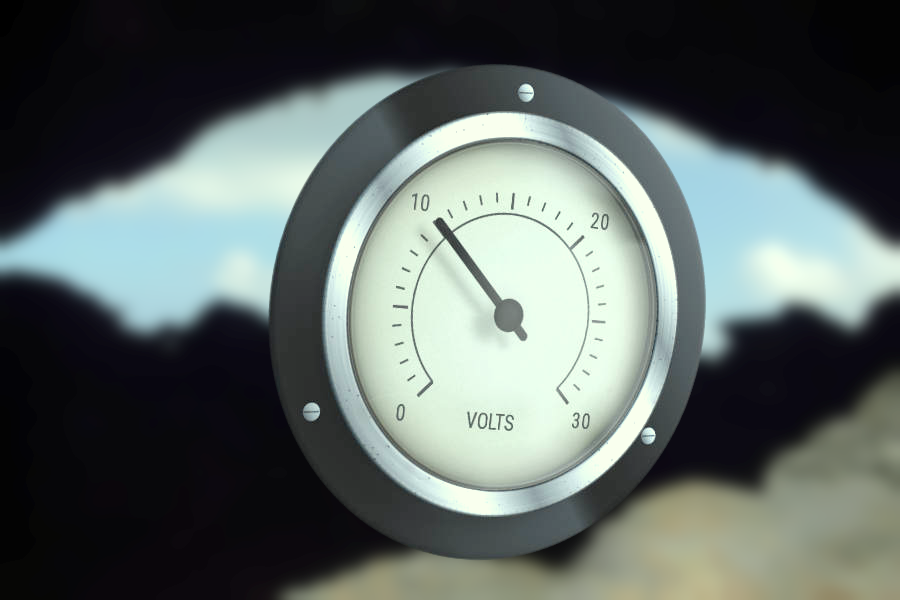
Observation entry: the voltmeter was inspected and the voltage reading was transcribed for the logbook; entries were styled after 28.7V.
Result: 10V
